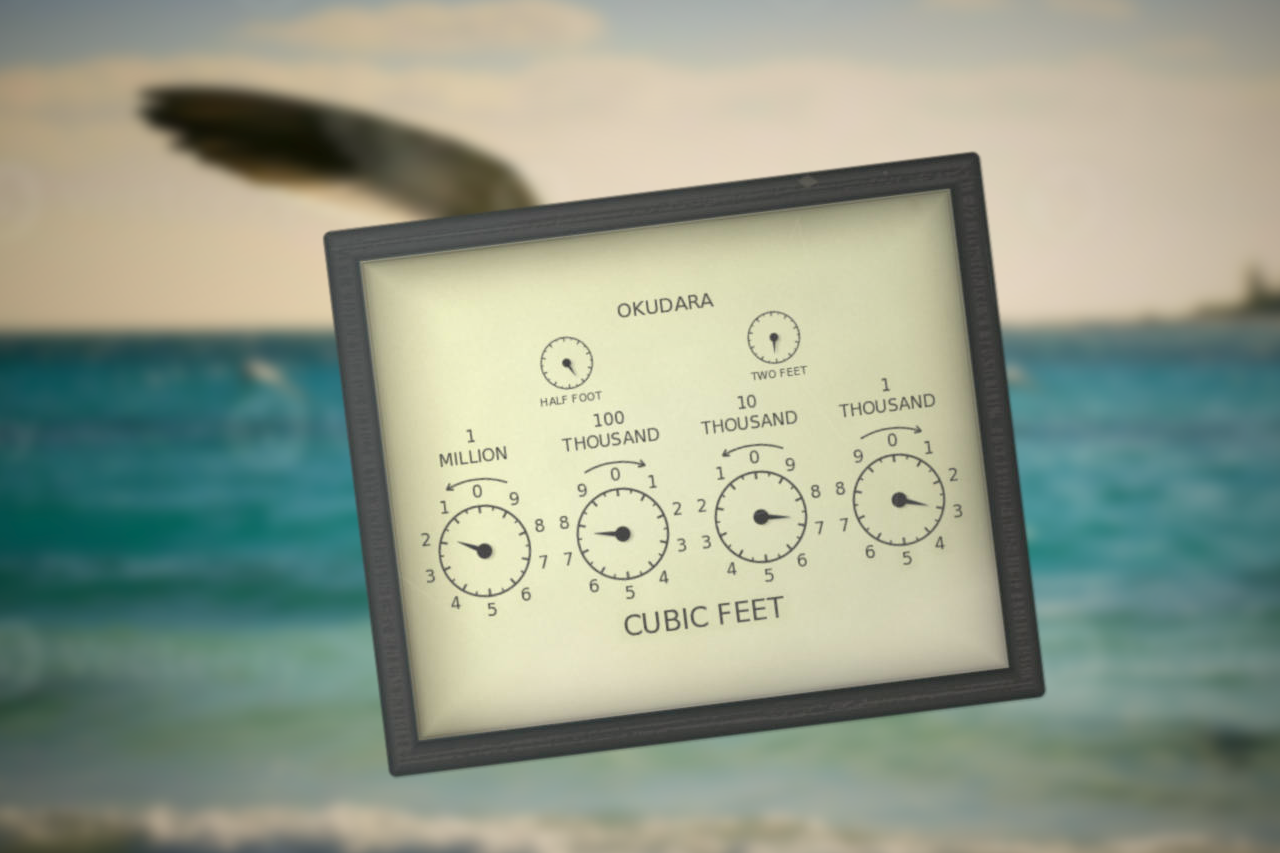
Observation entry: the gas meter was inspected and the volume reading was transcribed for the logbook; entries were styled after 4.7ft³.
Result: 177300ft³
